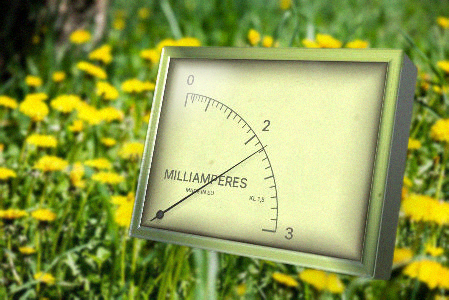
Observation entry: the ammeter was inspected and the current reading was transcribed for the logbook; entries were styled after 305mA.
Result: 2.2mA
